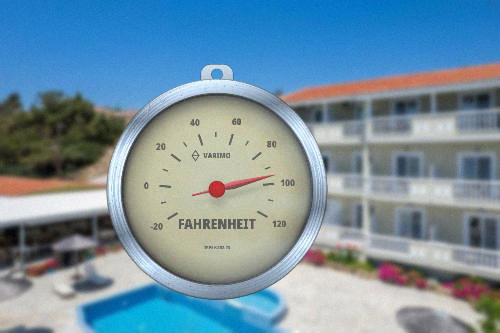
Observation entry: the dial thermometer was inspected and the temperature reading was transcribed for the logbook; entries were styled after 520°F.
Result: 95°F
